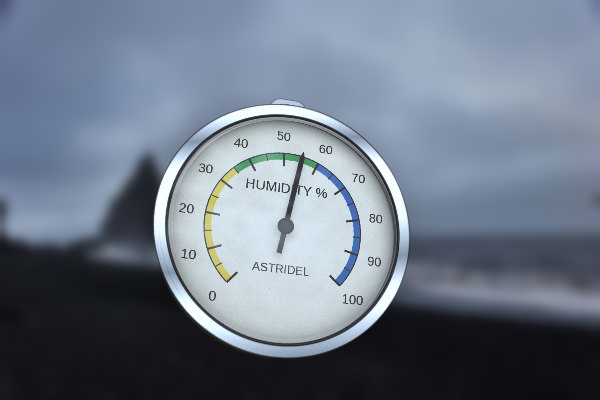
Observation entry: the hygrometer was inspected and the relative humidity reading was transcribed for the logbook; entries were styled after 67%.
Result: 55%
